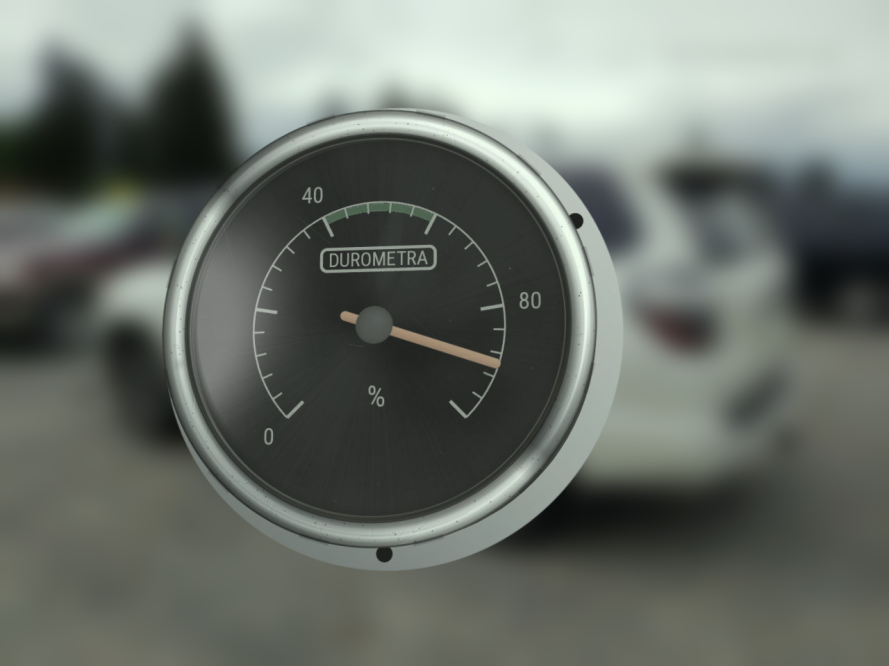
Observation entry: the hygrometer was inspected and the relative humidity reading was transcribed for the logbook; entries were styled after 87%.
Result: 90%
